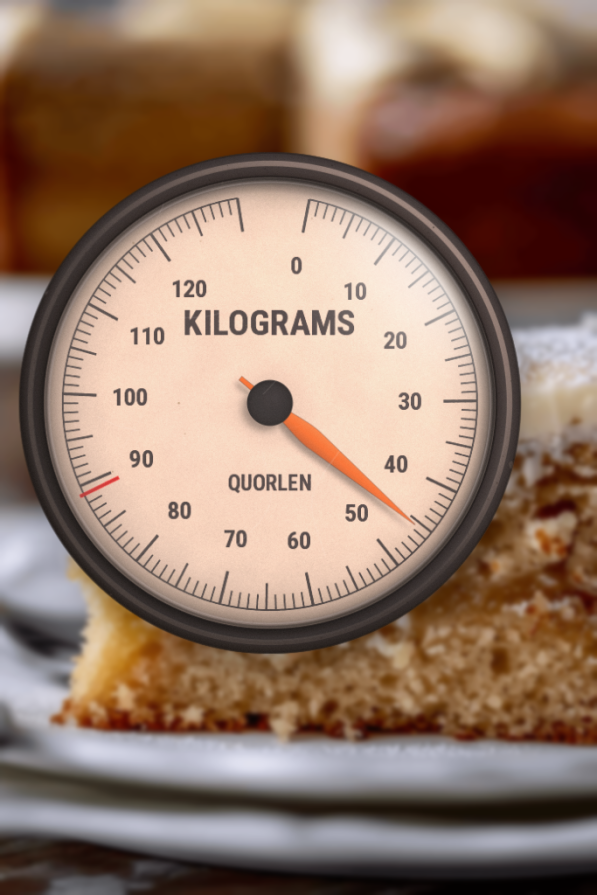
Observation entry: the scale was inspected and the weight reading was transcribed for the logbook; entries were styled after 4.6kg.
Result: 45.5kg
